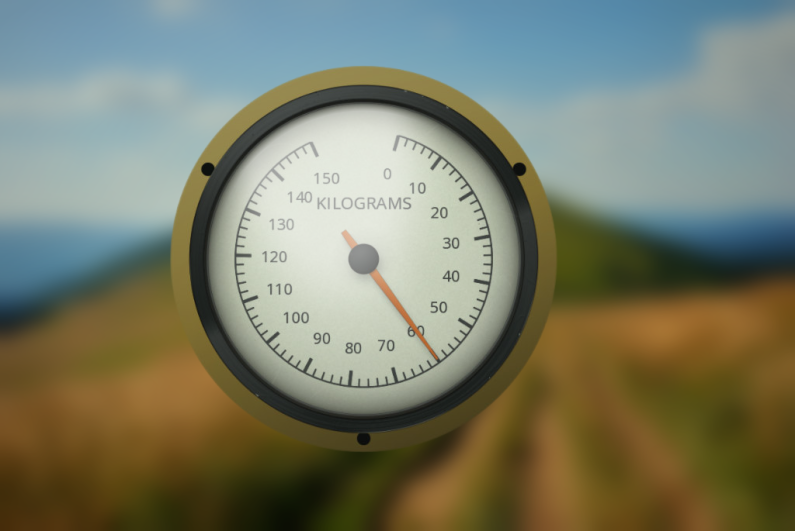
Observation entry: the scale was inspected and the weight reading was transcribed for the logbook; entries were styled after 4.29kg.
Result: 60kg
